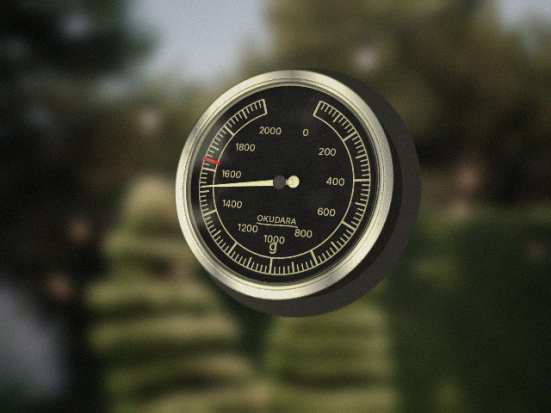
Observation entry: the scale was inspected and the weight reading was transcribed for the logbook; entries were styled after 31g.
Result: 1520g
